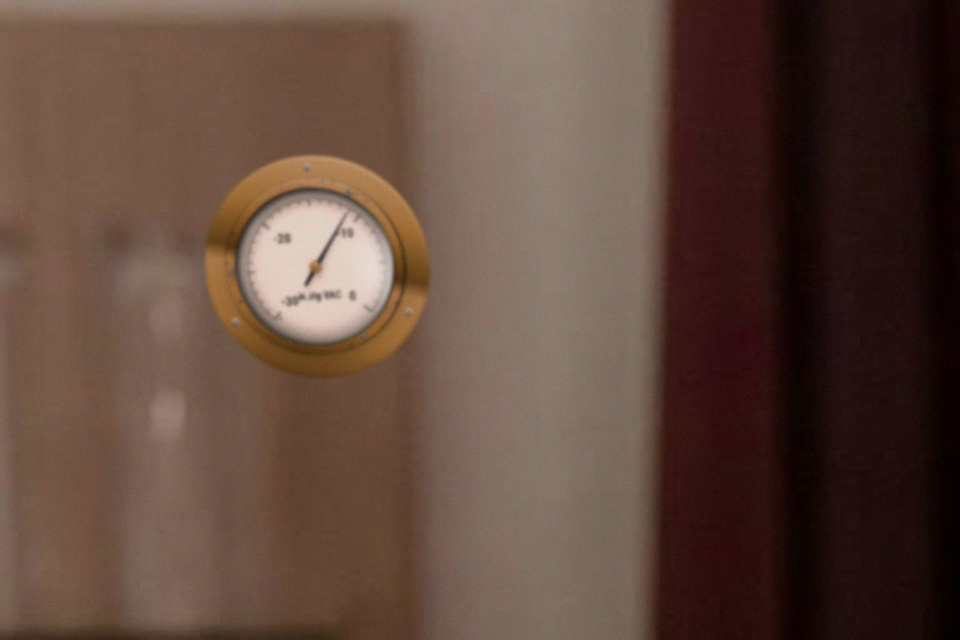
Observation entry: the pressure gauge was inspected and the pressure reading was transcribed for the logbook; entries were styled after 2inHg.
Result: -11inHg
